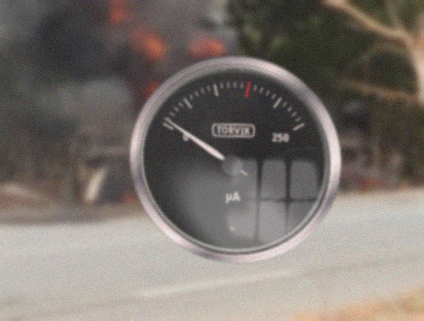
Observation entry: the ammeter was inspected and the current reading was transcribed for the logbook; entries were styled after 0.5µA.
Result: 10µA
